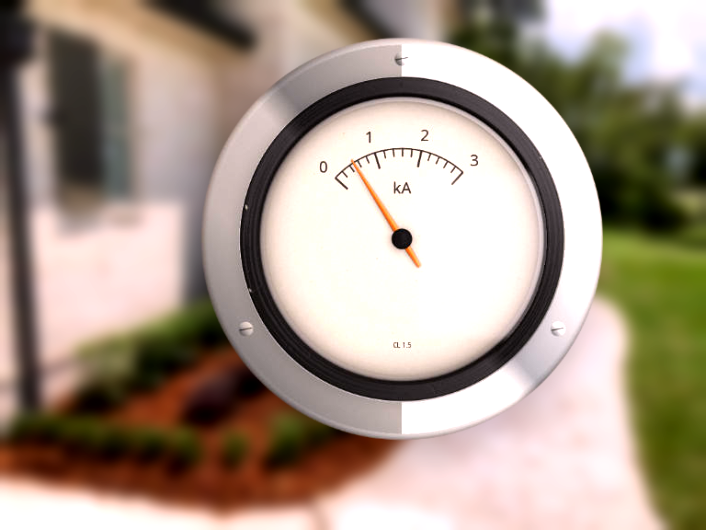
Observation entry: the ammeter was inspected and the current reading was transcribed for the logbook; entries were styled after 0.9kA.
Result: 0.5kA
